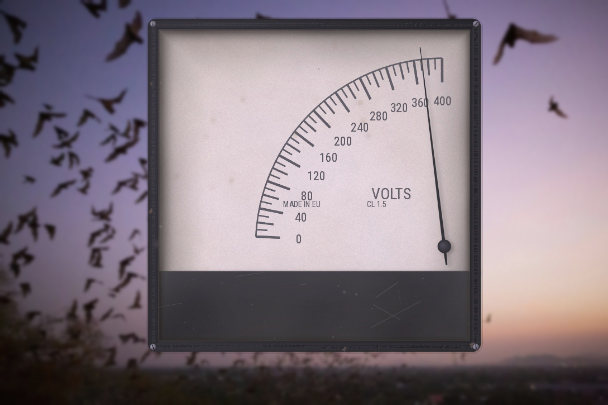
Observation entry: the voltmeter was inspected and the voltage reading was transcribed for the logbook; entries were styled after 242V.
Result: 370V
